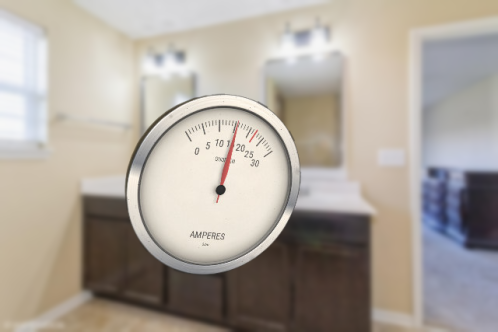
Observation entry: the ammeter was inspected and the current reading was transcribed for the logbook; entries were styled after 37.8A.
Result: 15A
